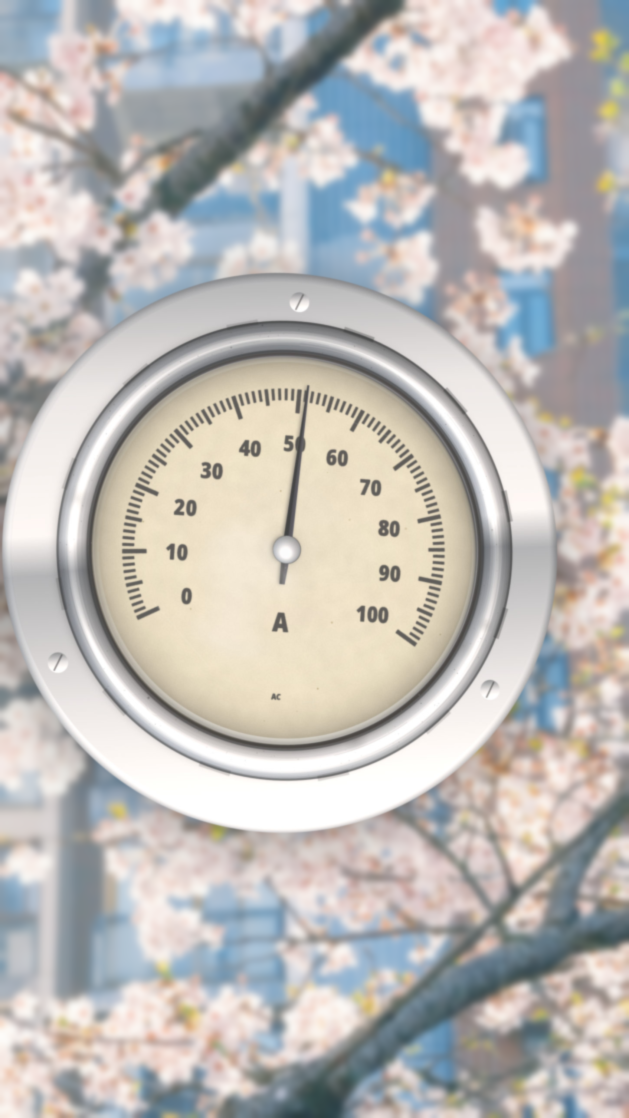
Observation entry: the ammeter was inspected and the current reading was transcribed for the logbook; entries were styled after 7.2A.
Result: 51A
